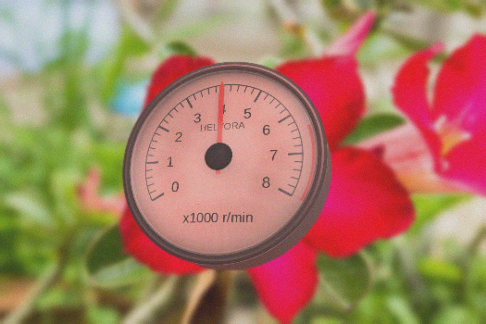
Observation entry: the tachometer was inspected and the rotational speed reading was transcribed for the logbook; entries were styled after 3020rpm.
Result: 4000rpm
